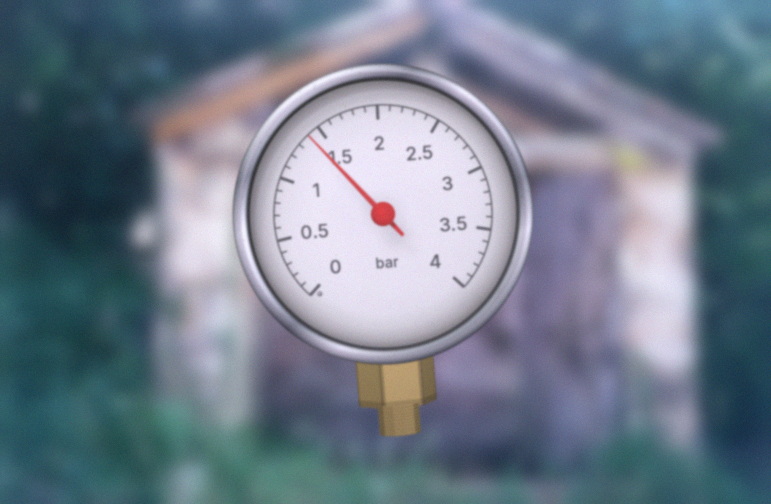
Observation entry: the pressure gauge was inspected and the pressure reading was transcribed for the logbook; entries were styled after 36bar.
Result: 1.4bar
